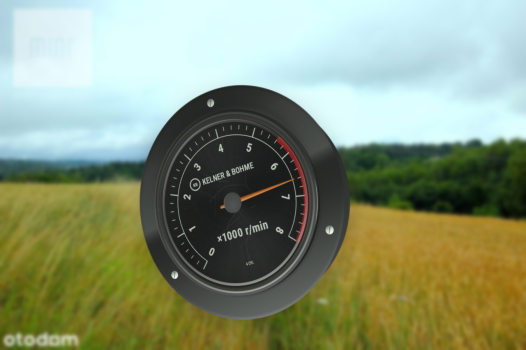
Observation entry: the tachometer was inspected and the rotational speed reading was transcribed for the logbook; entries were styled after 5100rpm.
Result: 6600rpm
